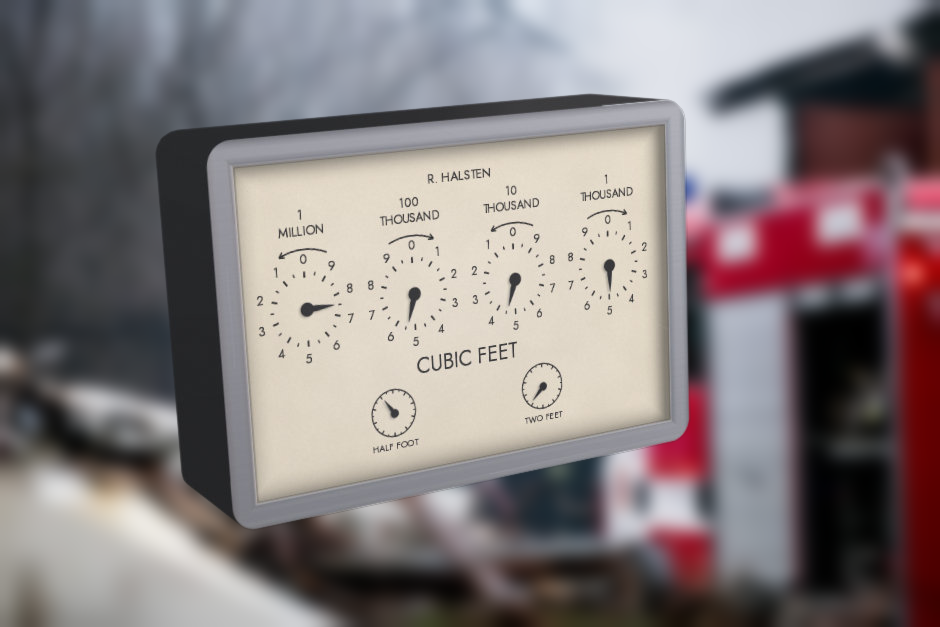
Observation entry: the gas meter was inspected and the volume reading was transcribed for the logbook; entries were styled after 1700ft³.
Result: 754500ft³
